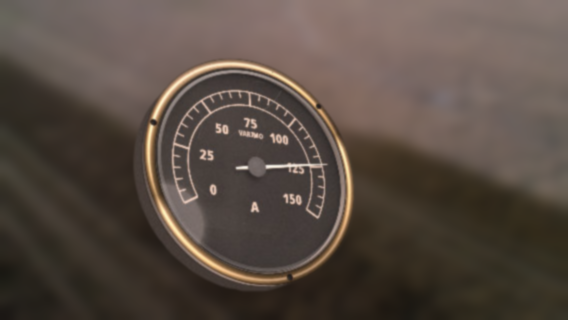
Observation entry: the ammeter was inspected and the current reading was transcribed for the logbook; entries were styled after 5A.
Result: 125A
